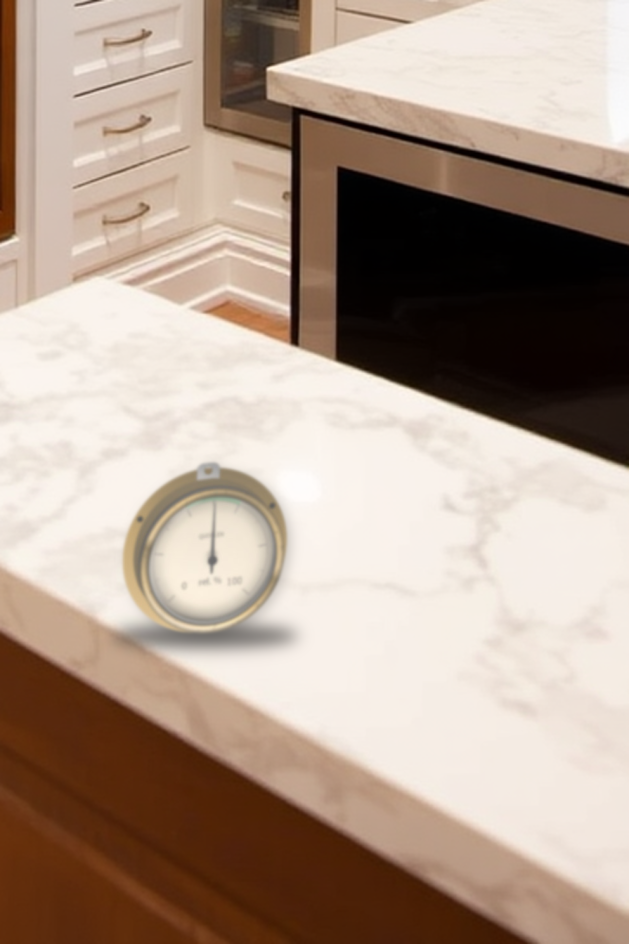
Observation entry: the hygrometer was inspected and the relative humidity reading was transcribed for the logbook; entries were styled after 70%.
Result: 50%
